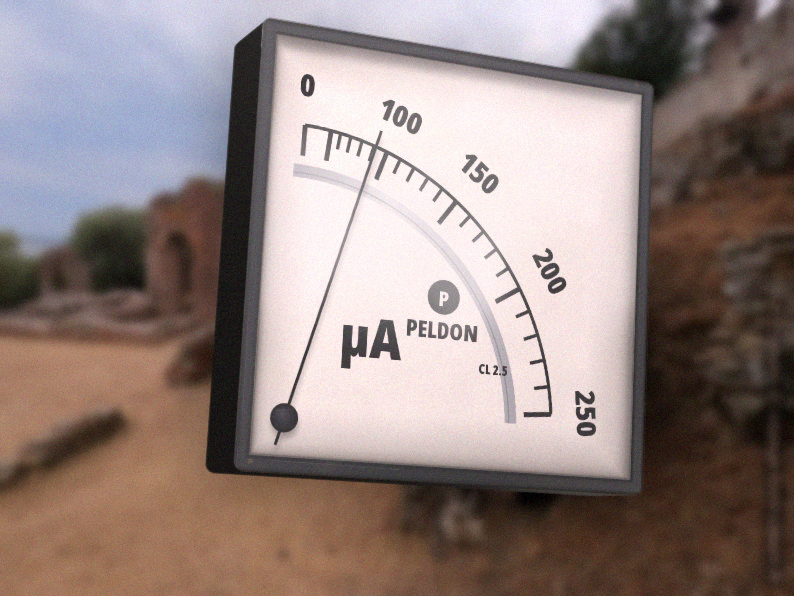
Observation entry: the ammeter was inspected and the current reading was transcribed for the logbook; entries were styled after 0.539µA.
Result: 90µA
